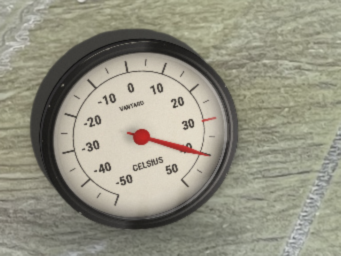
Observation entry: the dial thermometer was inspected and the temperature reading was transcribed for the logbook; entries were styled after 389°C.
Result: 40°C
